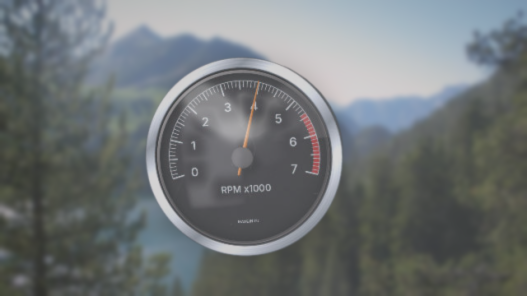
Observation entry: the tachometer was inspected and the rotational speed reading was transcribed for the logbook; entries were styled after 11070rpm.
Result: 4000rpm
